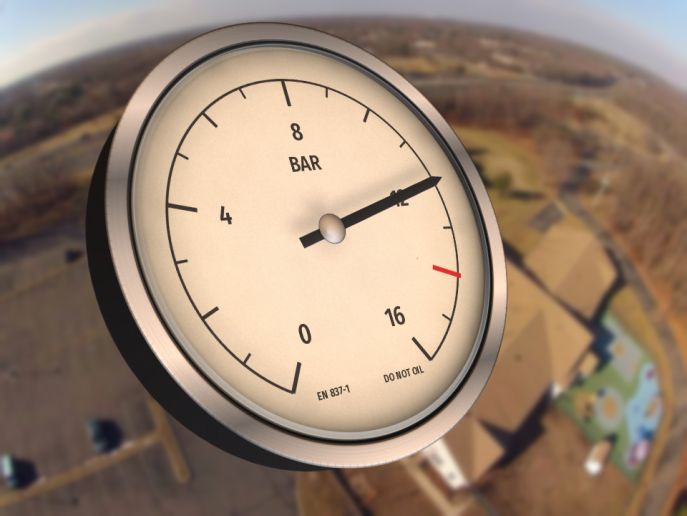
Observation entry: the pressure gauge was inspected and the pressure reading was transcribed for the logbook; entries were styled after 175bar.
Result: 12bar
